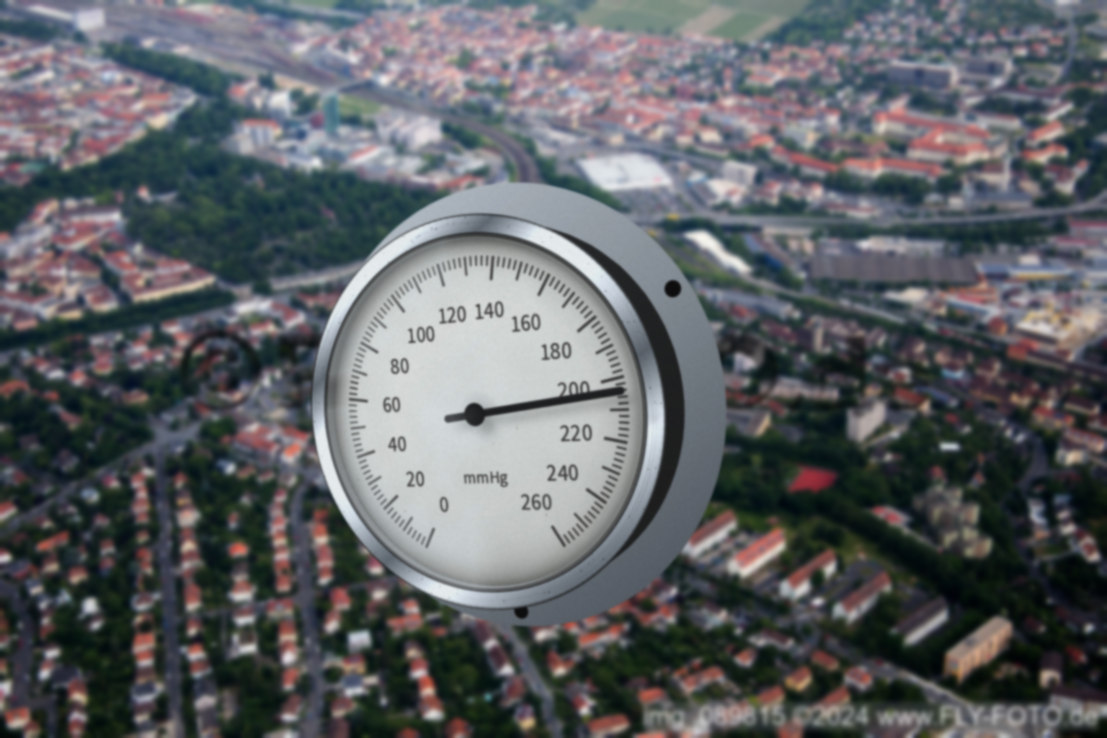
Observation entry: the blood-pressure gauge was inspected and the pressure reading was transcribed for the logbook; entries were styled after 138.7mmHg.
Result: 204mmHg
